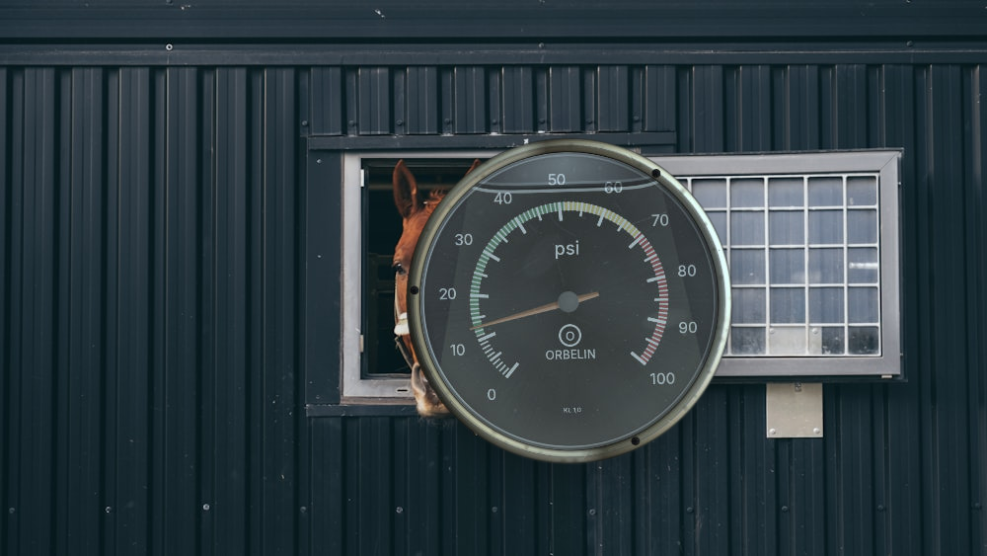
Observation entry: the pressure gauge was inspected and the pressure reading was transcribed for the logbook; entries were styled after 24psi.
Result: 13psi
